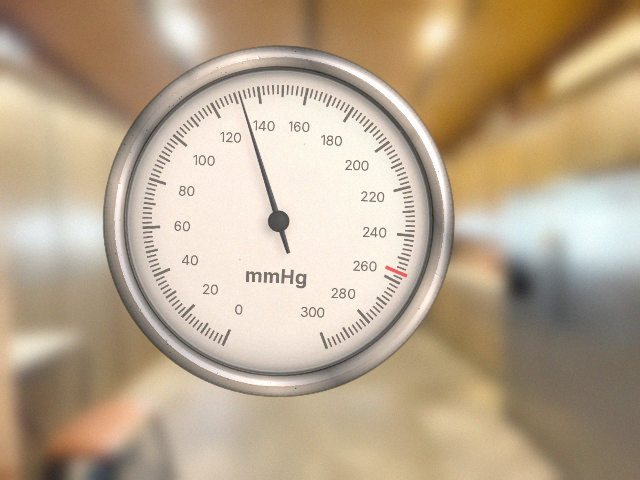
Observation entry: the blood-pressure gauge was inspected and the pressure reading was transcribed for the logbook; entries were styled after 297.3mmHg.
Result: 132mmHg
